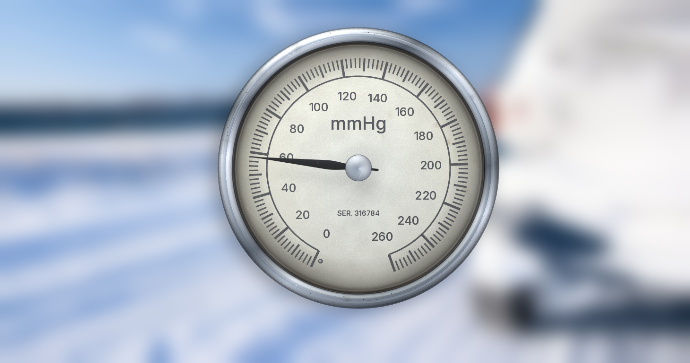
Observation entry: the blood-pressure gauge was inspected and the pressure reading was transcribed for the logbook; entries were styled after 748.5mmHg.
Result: 58mmHg
